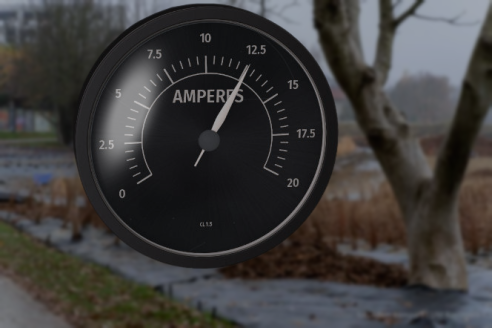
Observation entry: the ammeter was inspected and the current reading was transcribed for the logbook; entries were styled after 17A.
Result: 12.5A
